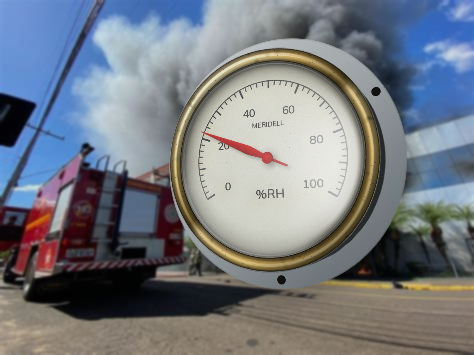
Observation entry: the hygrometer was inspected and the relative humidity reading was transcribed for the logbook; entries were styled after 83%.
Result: 22%
